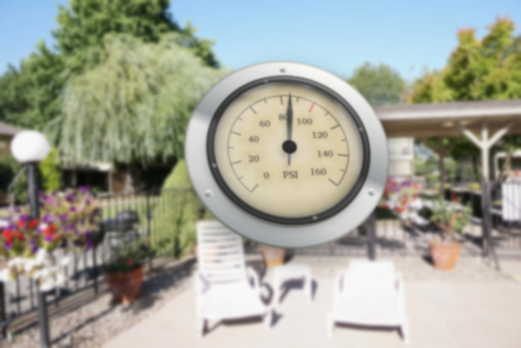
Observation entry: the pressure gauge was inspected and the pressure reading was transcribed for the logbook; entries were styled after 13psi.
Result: 85psi
